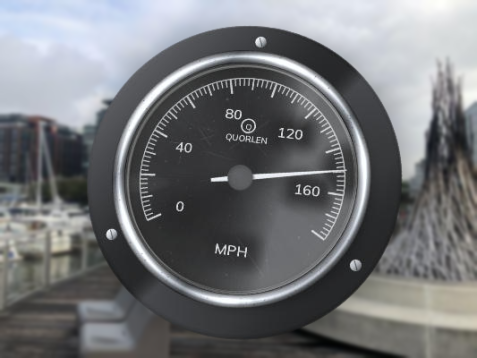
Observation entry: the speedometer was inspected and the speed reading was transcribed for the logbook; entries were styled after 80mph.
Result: 150mph
